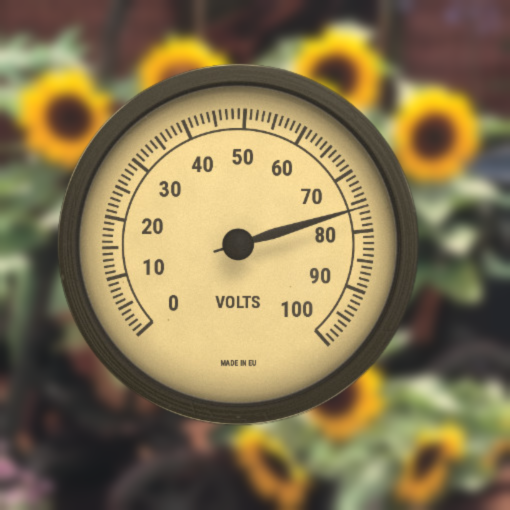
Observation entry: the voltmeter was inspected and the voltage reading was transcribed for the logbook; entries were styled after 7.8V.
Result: 76V
